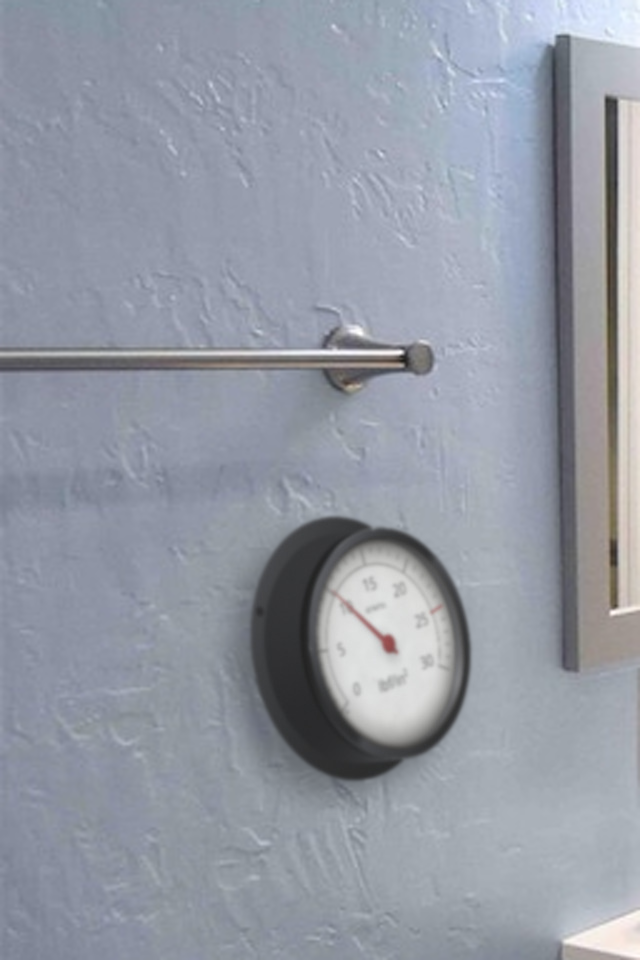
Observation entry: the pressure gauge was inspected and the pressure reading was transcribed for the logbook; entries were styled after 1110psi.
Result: 10psi
